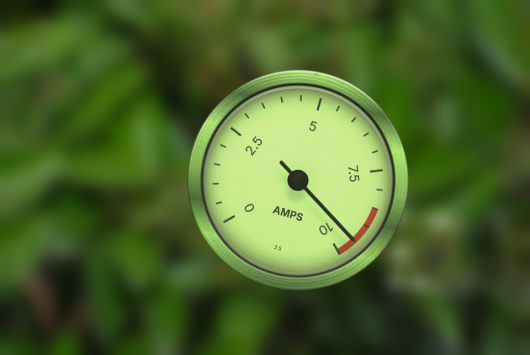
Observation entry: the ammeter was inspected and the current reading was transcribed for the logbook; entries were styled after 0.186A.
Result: 9.5A
